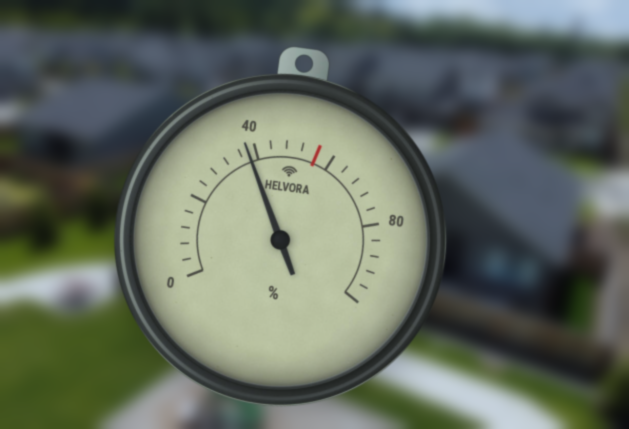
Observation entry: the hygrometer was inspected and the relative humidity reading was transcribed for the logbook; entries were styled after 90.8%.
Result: 38%
